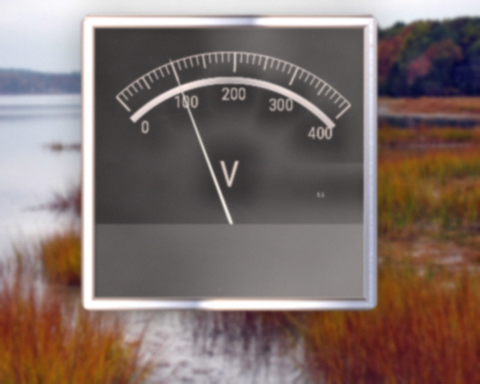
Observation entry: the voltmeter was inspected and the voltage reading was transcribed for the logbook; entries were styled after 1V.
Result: 100V
